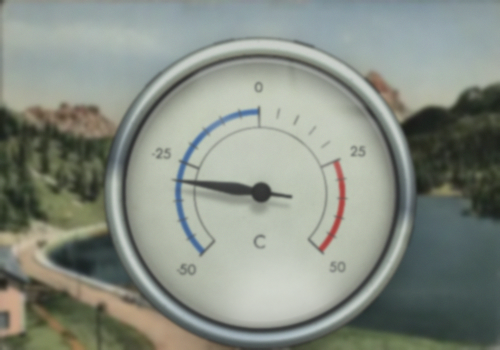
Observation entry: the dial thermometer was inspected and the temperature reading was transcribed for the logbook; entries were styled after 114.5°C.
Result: -30°C
